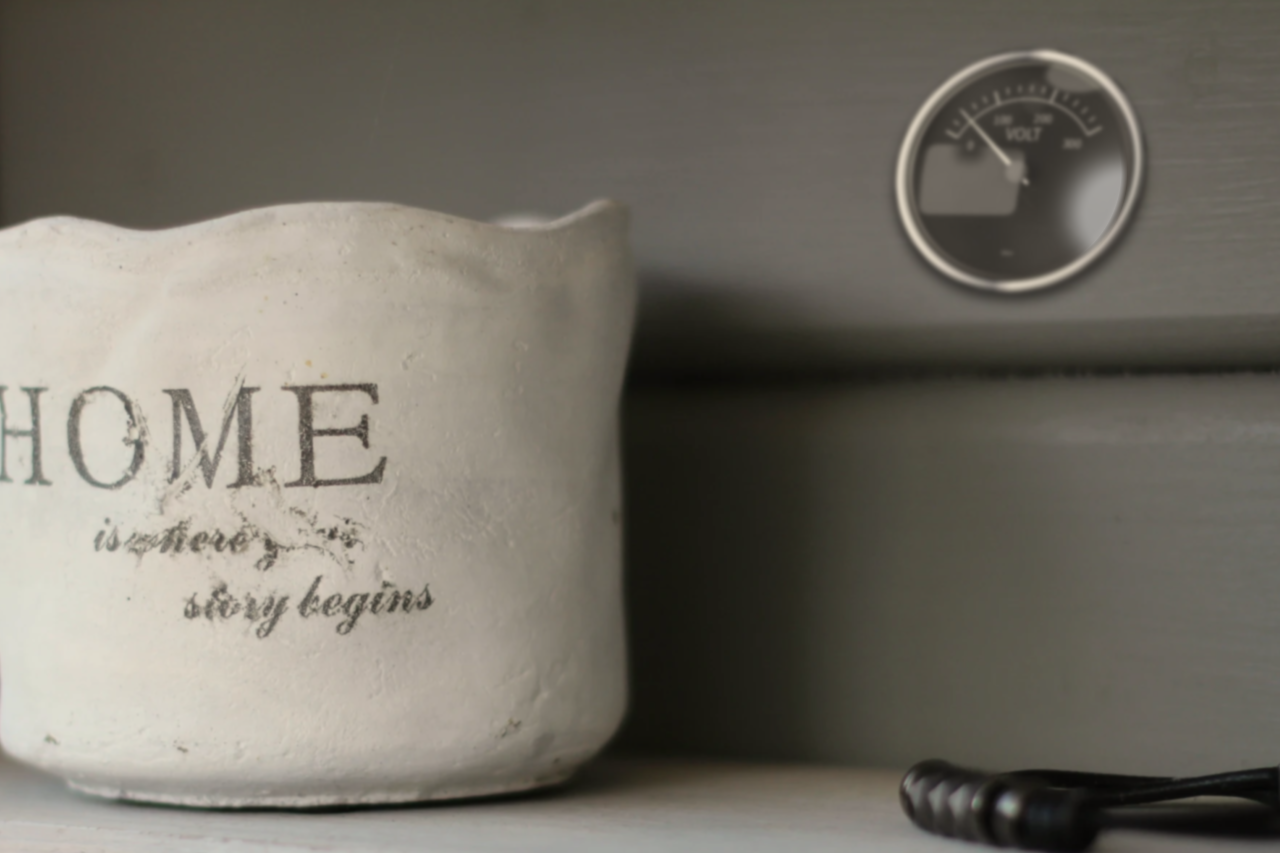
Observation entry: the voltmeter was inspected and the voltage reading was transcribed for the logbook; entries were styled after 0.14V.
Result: 40V
